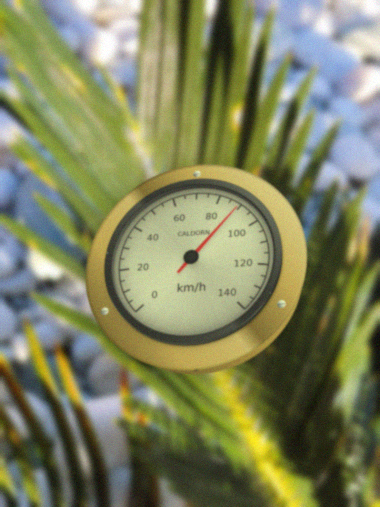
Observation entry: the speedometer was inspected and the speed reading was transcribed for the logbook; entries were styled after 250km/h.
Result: 90km/h
